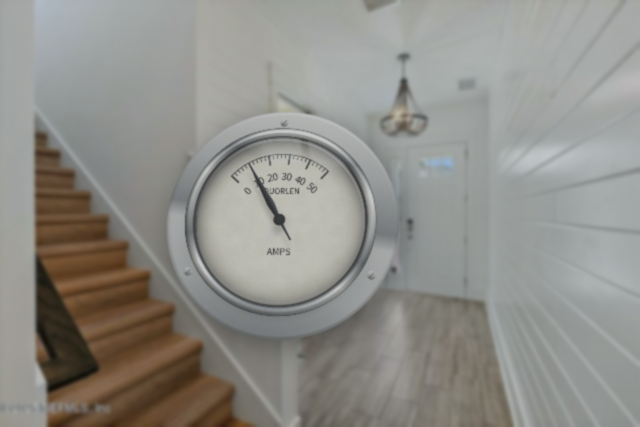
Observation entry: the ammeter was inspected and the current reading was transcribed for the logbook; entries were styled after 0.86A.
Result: 10A
